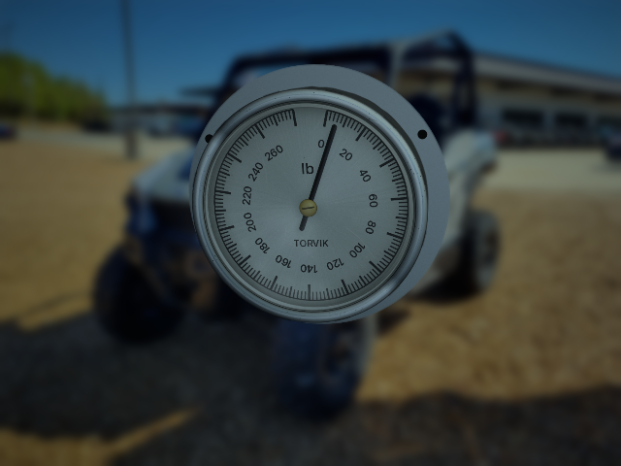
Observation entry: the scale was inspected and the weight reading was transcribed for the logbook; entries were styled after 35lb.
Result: 6lb
